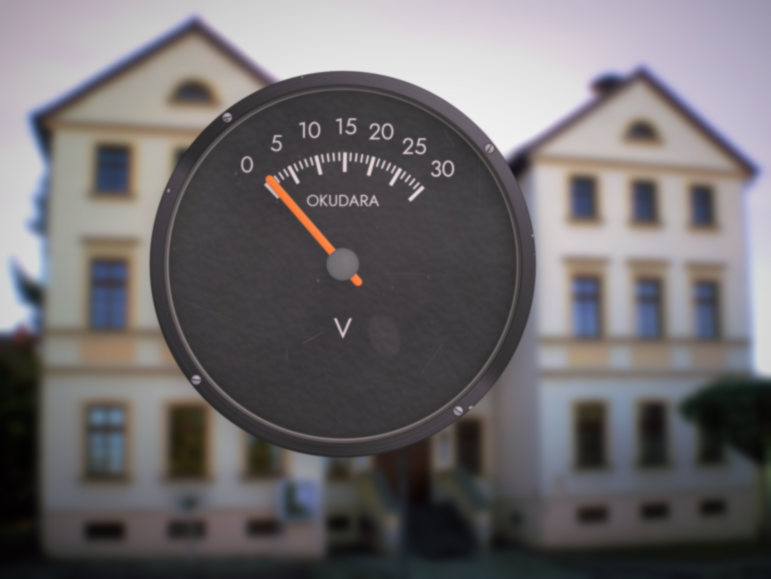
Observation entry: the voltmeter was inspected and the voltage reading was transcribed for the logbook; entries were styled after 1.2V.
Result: 1V
